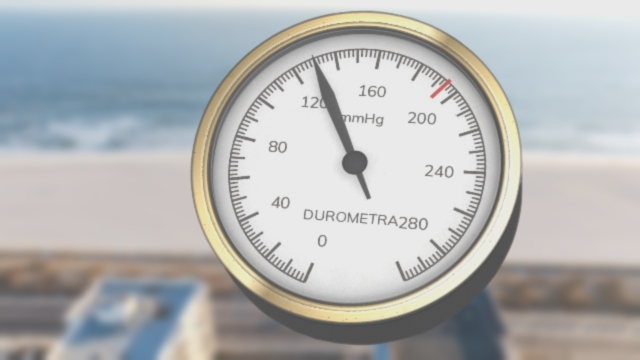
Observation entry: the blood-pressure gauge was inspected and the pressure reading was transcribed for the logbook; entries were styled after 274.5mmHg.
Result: 130mmHg
